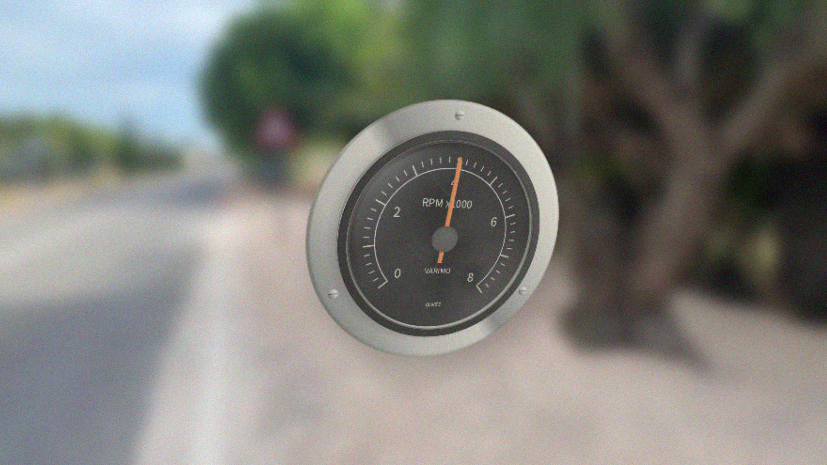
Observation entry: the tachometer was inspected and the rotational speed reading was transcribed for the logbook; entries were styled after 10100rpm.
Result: 4000rpm
